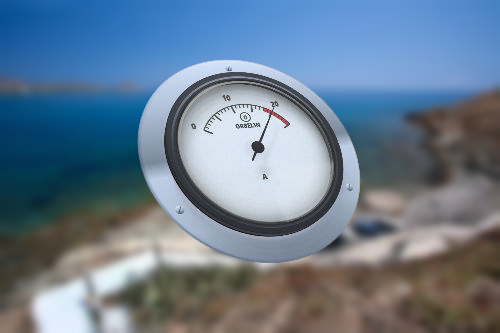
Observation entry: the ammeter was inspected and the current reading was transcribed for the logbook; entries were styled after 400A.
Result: 20A
